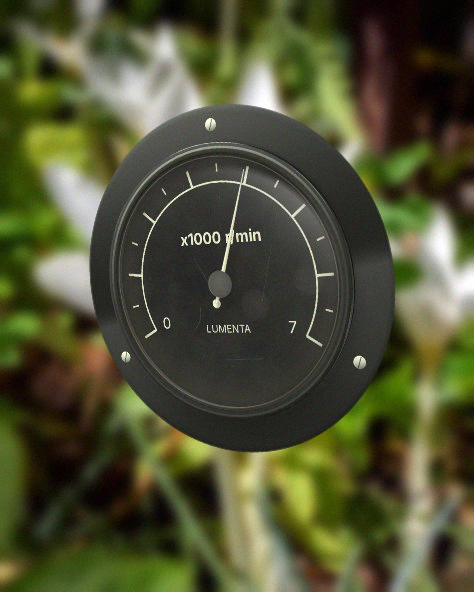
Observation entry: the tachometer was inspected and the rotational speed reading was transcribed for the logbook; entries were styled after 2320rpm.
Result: 4000rpm
